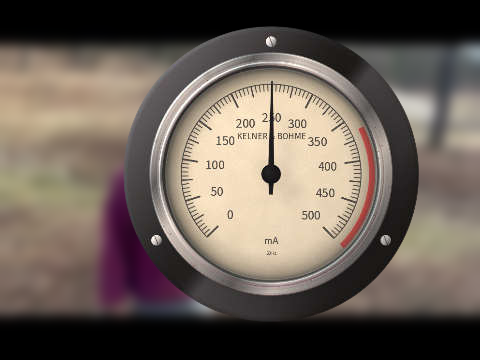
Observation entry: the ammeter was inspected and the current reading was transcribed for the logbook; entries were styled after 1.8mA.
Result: 250mA
